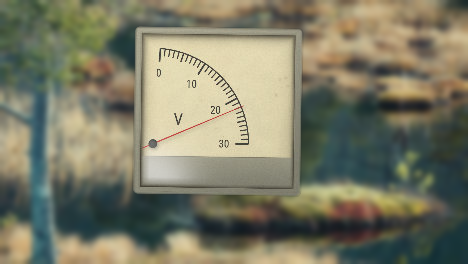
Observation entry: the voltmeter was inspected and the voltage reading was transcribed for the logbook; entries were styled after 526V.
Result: 22V
